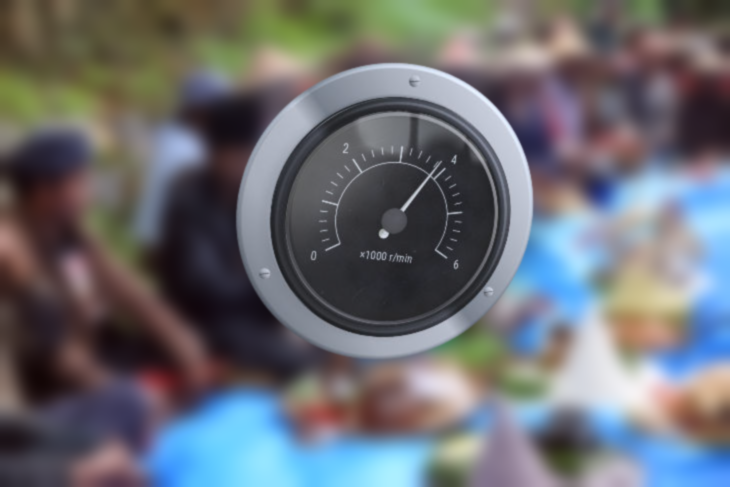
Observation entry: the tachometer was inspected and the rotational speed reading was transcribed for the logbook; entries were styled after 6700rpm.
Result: 3800rpm
